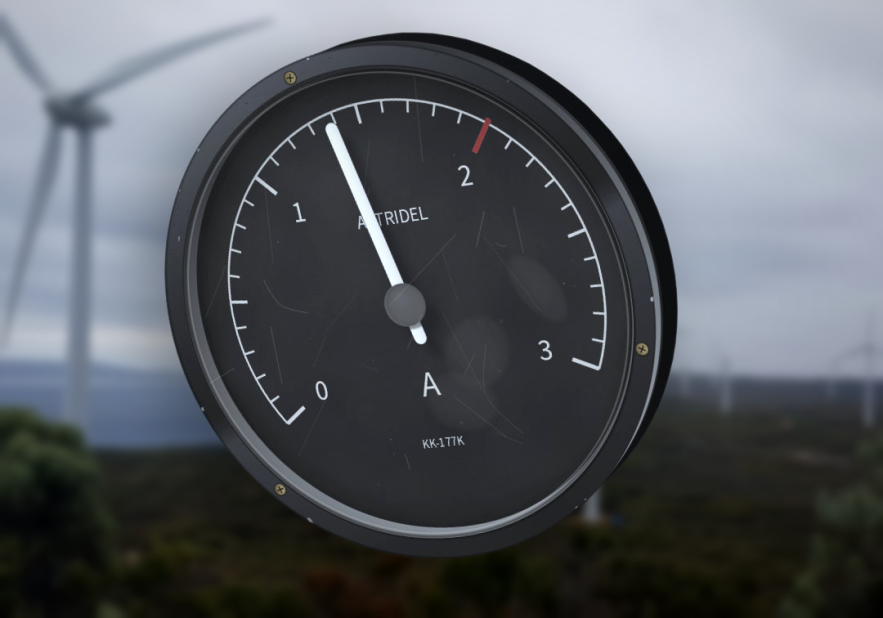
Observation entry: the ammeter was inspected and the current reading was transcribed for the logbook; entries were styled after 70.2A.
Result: 1.4A
